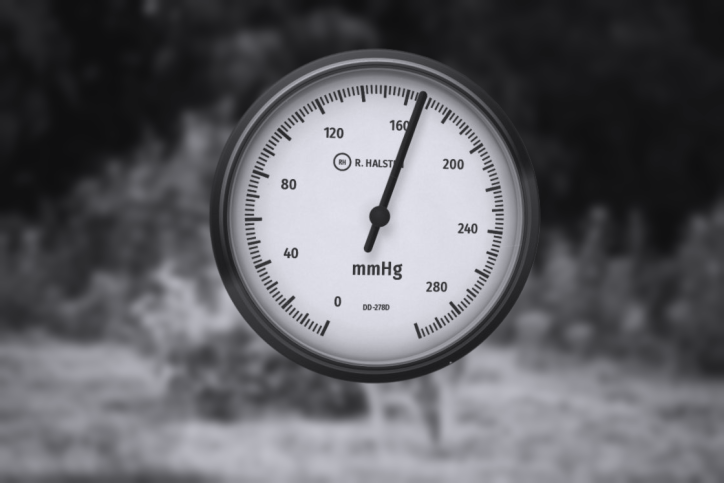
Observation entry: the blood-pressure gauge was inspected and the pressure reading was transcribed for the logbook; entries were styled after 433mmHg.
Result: 166mmHg
